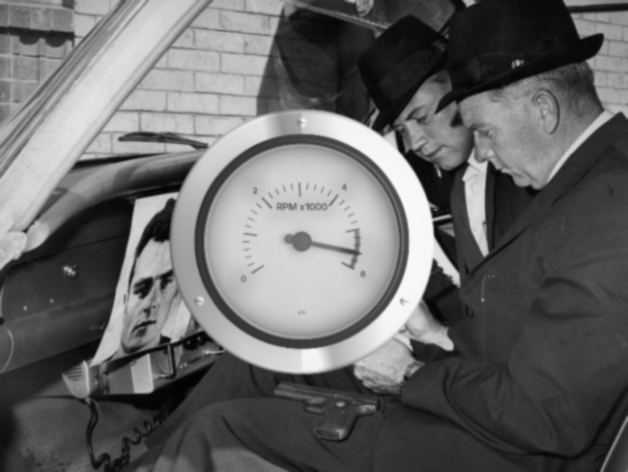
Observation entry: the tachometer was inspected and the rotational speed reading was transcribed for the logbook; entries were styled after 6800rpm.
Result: 5600rpm
